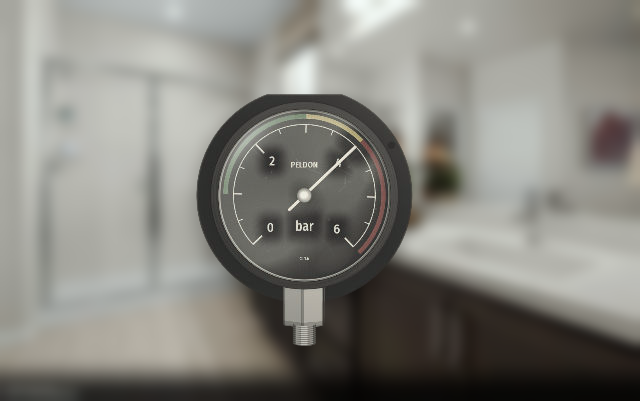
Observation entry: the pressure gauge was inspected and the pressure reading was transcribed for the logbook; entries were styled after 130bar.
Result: 4bar
